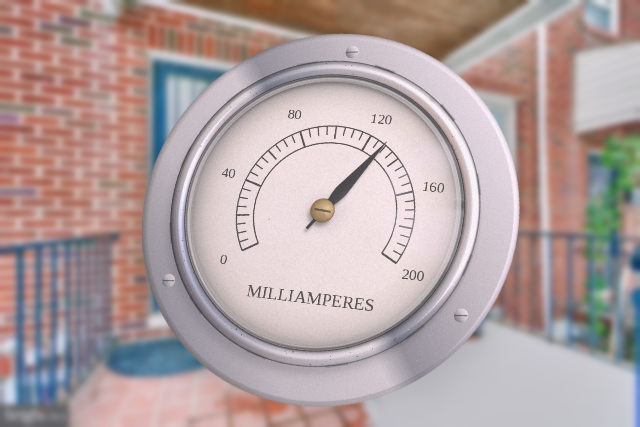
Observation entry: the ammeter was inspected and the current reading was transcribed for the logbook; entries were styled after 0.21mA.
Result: 130mA
